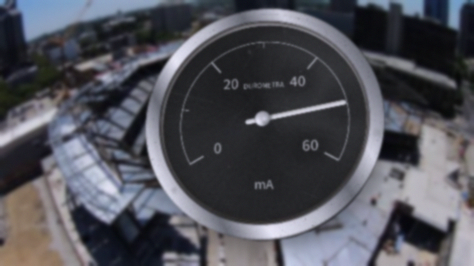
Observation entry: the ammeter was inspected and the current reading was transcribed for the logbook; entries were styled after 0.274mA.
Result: 50mA
